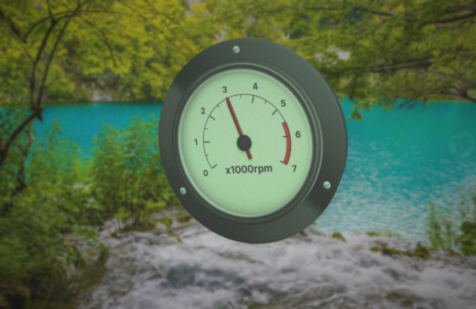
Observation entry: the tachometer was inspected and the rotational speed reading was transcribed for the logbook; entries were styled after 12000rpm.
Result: 3000rpm
